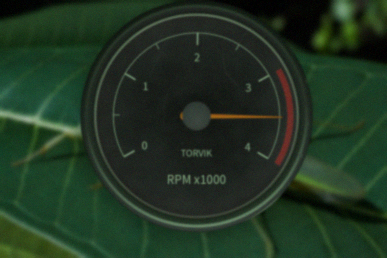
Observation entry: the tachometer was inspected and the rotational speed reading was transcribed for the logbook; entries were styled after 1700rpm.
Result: 3500rpm
